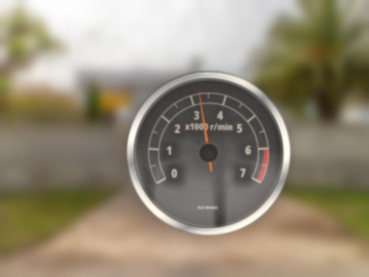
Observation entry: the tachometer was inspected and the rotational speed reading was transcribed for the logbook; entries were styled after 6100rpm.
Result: 3250rpm
